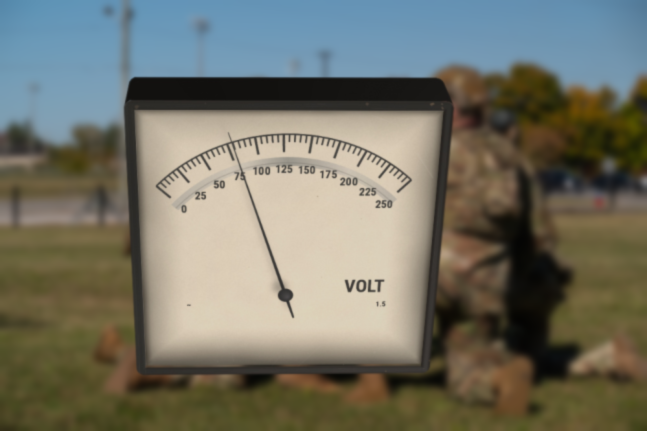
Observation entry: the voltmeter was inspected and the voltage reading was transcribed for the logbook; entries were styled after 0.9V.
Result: 80V
